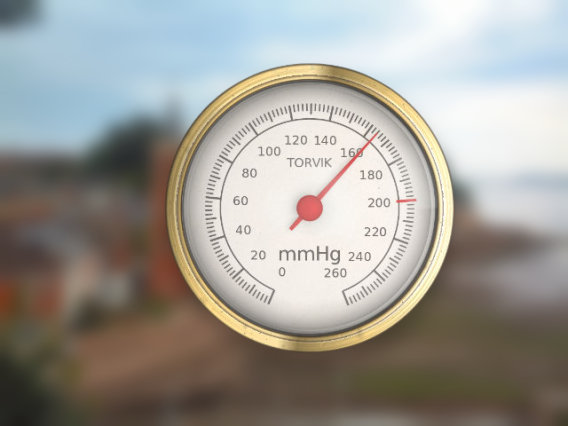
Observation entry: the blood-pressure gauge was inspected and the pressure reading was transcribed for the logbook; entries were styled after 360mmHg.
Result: 164mmHg
